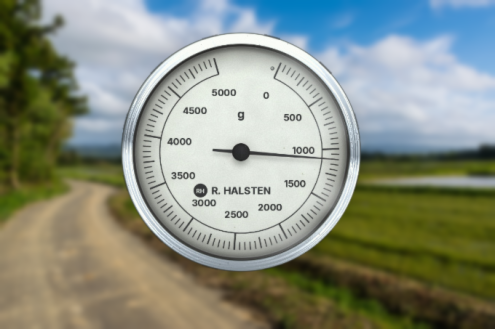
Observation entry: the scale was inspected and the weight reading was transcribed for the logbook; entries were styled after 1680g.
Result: 1100g
